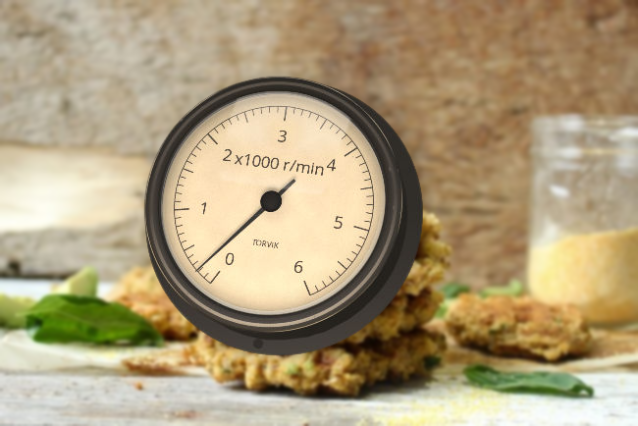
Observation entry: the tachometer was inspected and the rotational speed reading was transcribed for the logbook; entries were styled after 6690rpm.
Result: 200rpm
